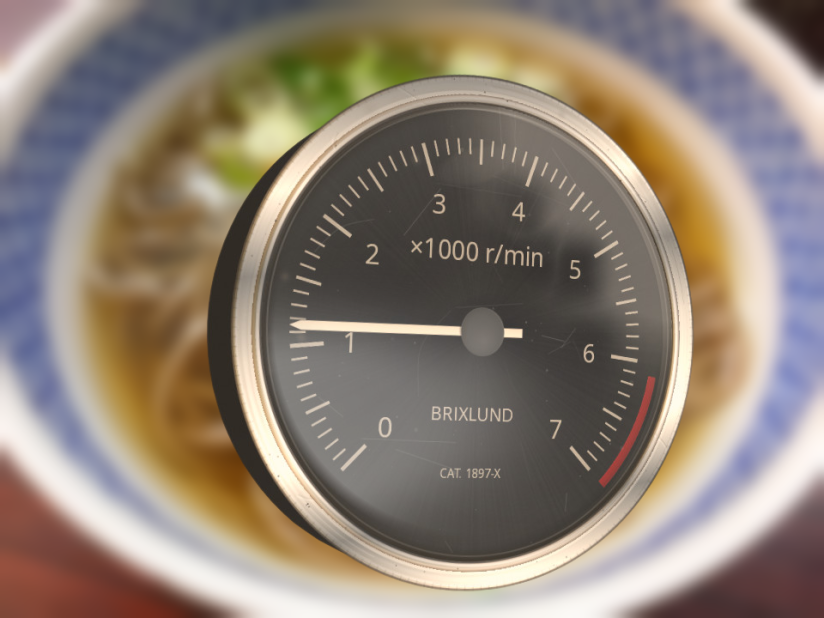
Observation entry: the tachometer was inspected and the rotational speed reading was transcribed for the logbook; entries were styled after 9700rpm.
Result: 1150rpm
